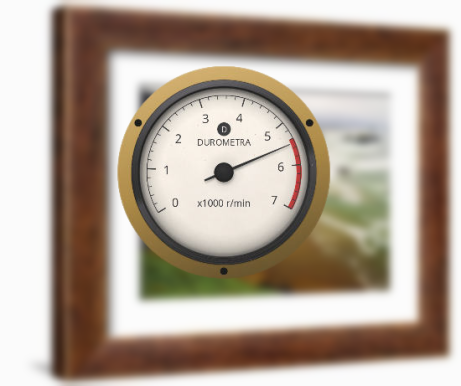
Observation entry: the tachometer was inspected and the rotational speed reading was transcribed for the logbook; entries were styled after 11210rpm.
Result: 5500rpm
